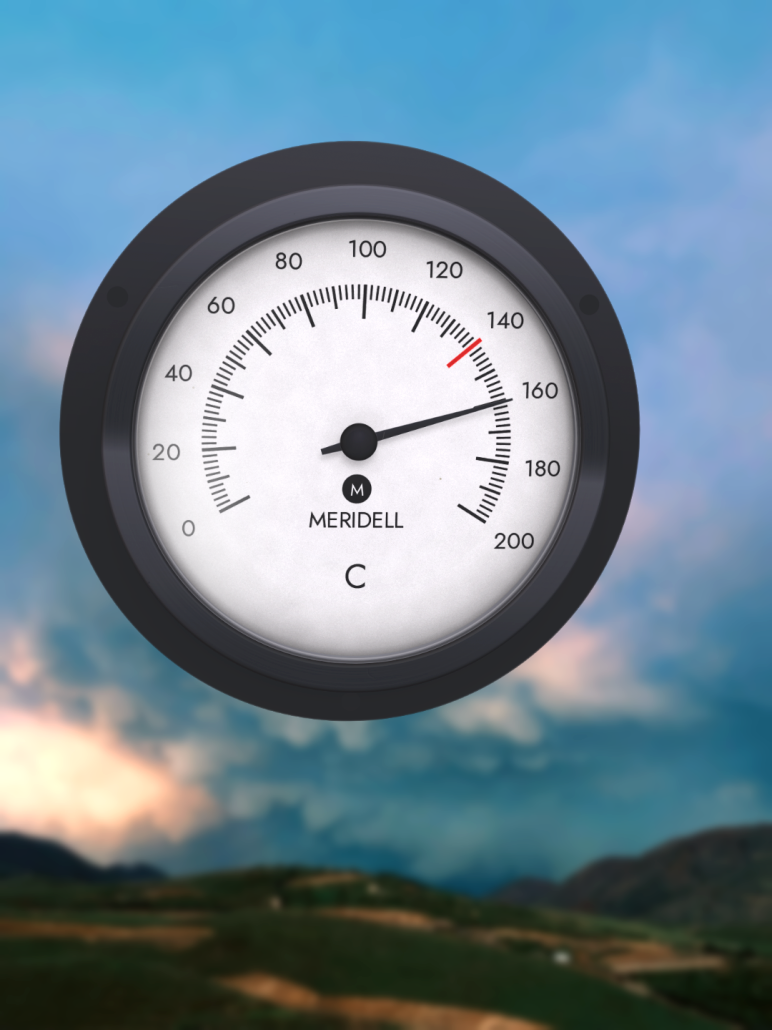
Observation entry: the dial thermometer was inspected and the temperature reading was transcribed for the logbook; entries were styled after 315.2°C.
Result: 160°C
